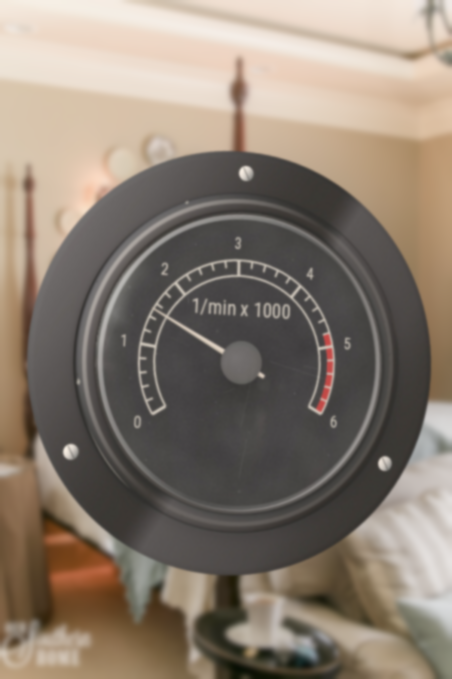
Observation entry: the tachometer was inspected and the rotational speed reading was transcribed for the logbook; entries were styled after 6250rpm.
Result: 1500rpm
